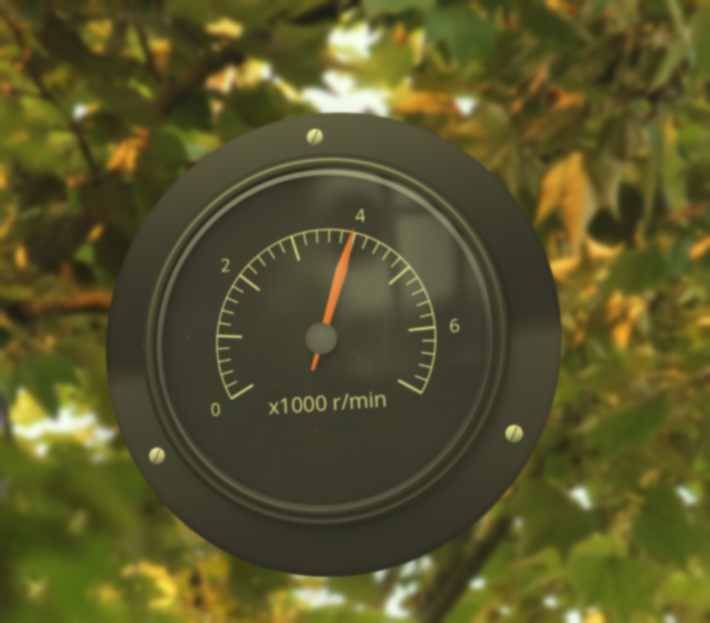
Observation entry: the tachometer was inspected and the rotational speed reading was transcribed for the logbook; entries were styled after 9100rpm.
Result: 4000rpm
